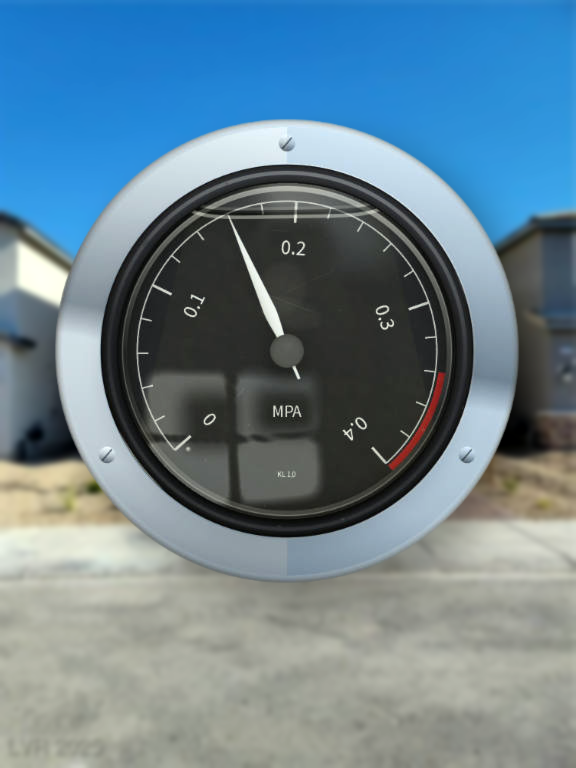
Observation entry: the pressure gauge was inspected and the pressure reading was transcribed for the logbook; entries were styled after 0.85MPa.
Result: 0.16MPa
